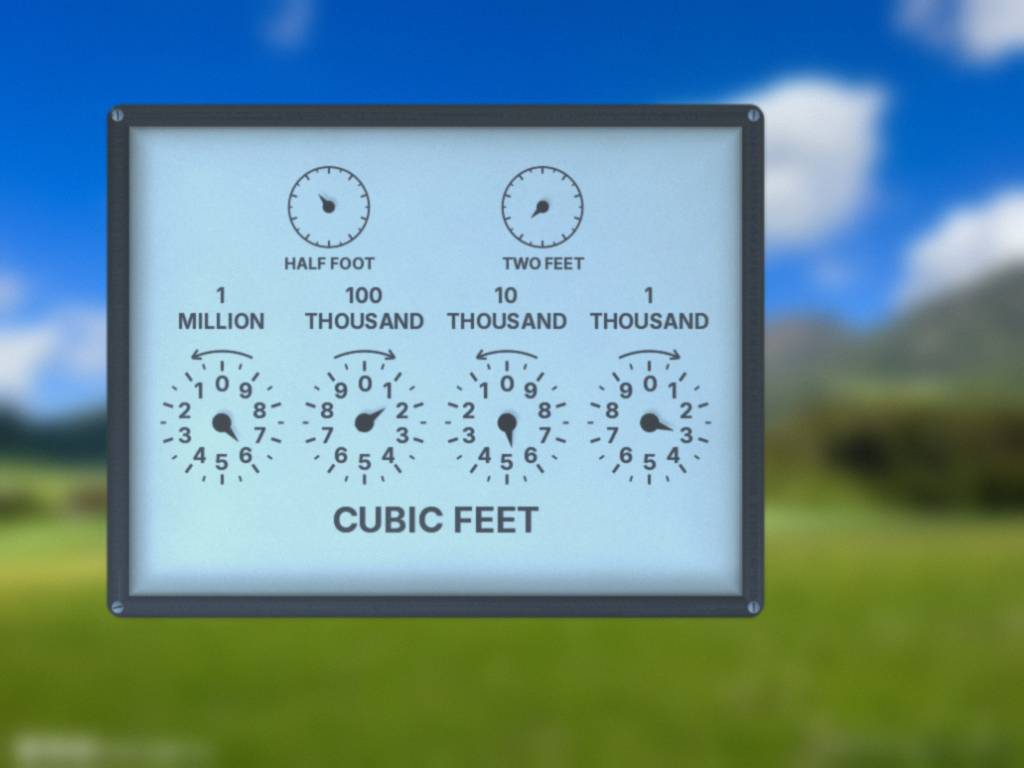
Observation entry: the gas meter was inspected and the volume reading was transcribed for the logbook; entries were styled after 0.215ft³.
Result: 615300ft³
